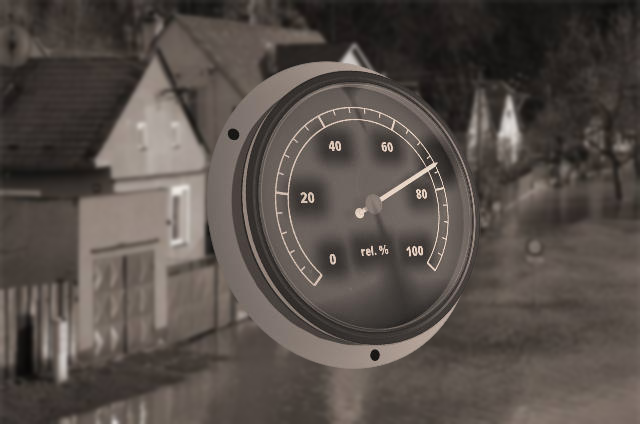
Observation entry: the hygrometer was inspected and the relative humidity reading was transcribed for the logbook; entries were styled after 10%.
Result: 74%
